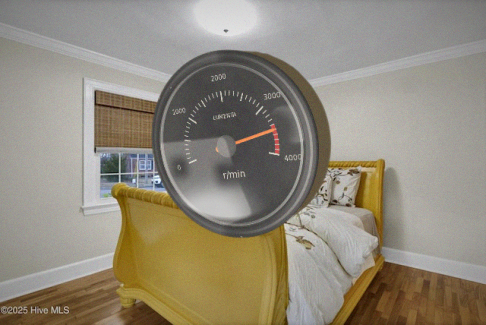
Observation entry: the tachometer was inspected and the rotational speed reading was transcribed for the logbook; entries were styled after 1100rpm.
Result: 3500rpm
